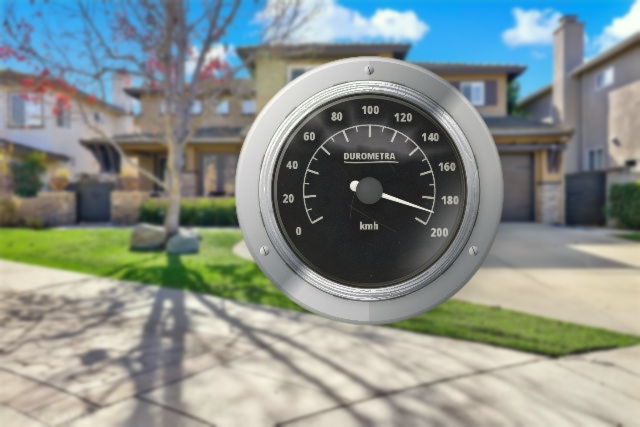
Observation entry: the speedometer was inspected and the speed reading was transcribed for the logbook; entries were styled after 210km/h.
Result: 190km/h
